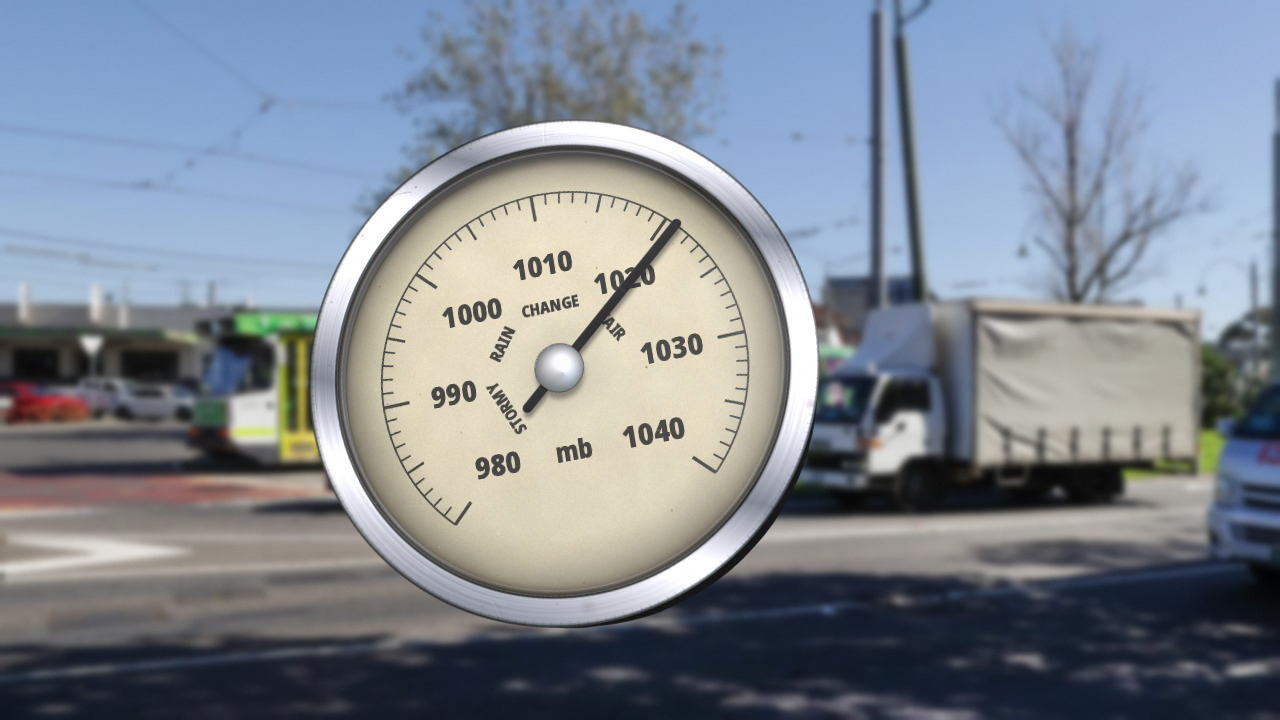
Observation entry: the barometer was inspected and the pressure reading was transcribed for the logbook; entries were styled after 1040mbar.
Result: 1021mbar
